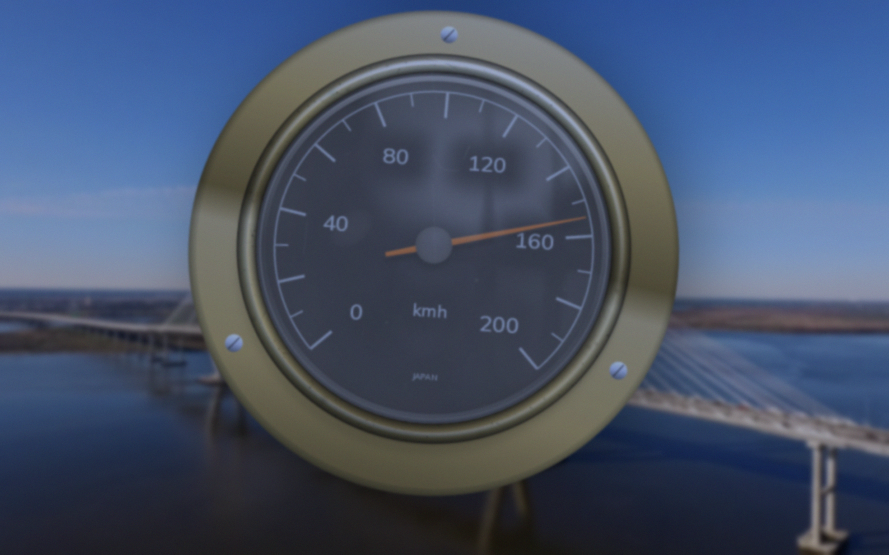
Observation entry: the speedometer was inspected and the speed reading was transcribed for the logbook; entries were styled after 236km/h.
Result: 155km/h
